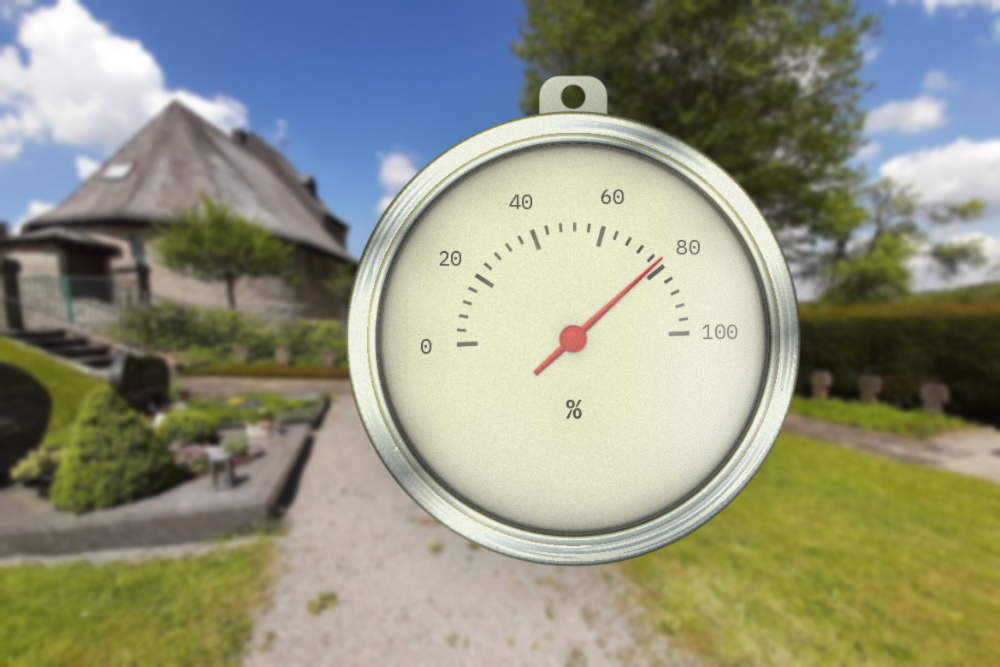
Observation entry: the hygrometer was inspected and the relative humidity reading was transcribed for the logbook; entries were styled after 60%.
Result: 78%
